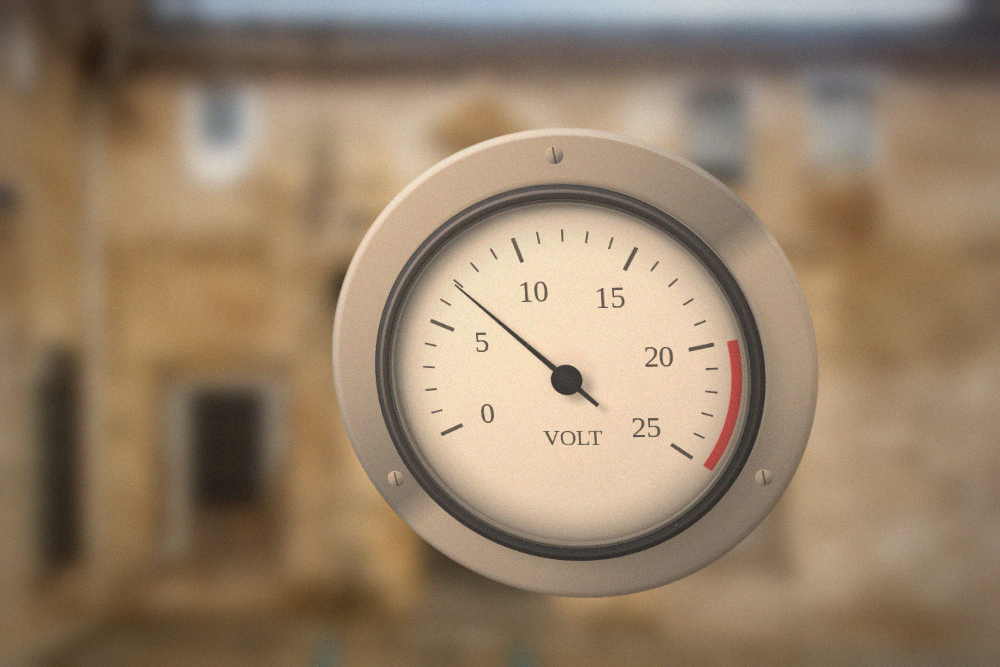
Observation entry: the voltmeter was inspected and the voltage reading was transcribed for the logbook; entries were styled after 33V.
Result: 7V
